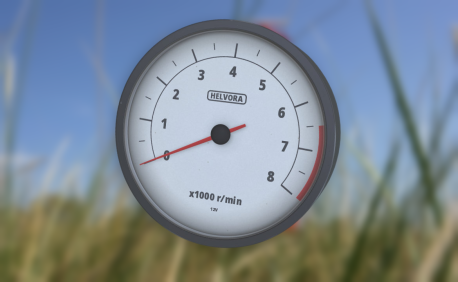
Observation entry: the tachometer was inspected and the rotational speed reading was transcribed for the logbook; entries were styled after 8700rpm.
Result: 0rpm
